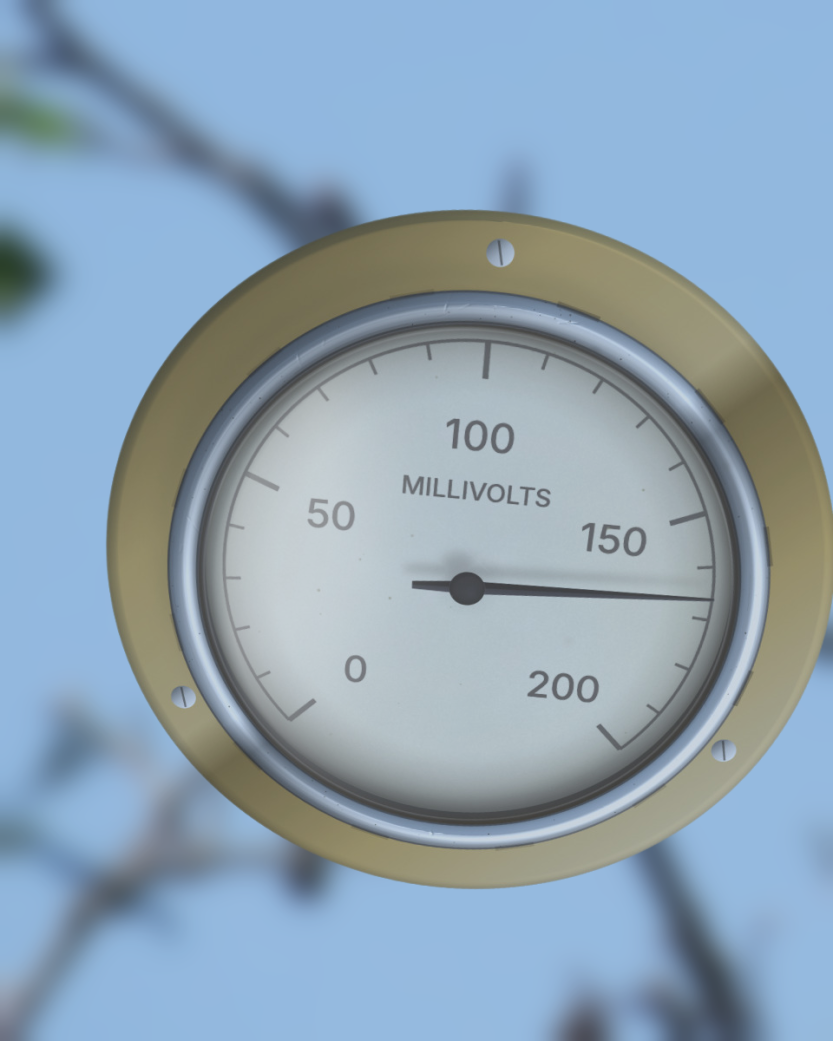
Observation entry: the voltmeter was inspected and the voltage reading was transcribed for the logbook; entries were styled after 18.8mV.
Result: 165mV
